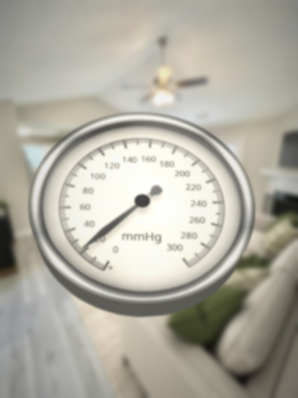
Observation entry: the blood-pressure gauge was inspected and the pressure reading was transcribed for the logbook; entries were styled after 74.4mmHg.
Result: 20mmHg
